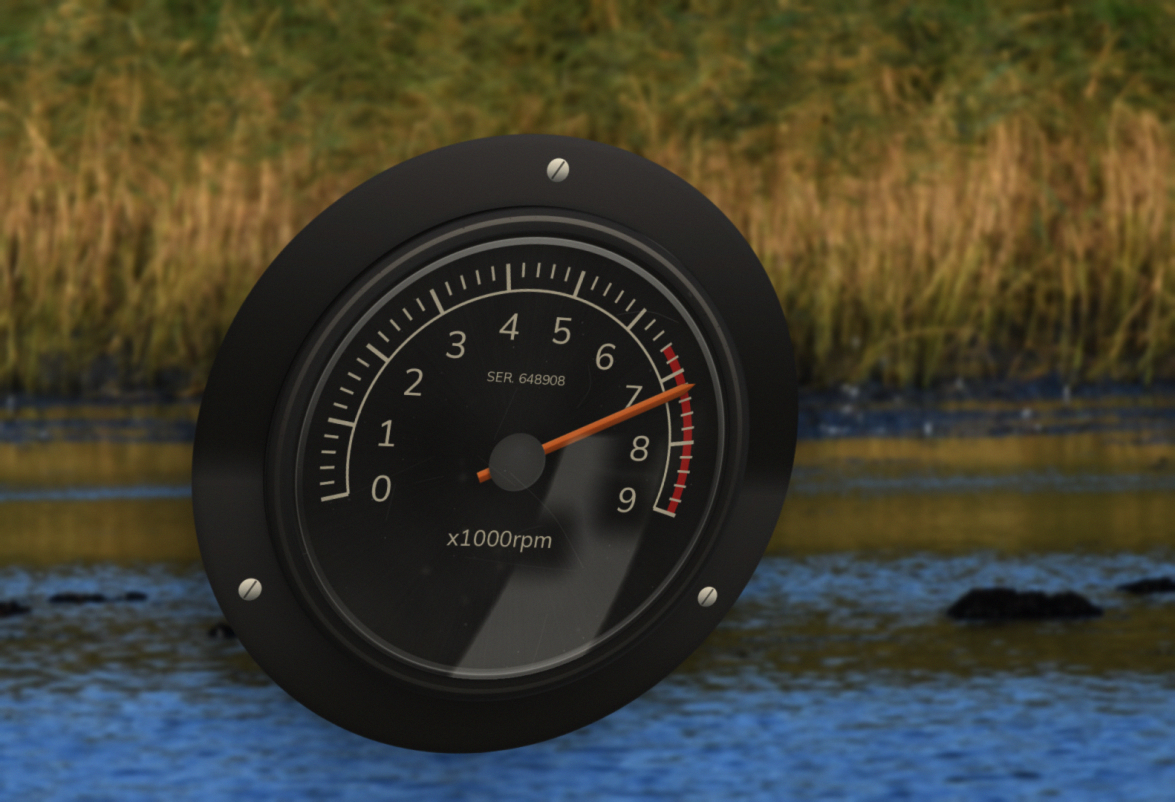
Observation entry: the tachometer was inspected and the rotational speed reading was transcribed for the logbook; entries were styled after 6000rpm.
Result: 7200rpm
